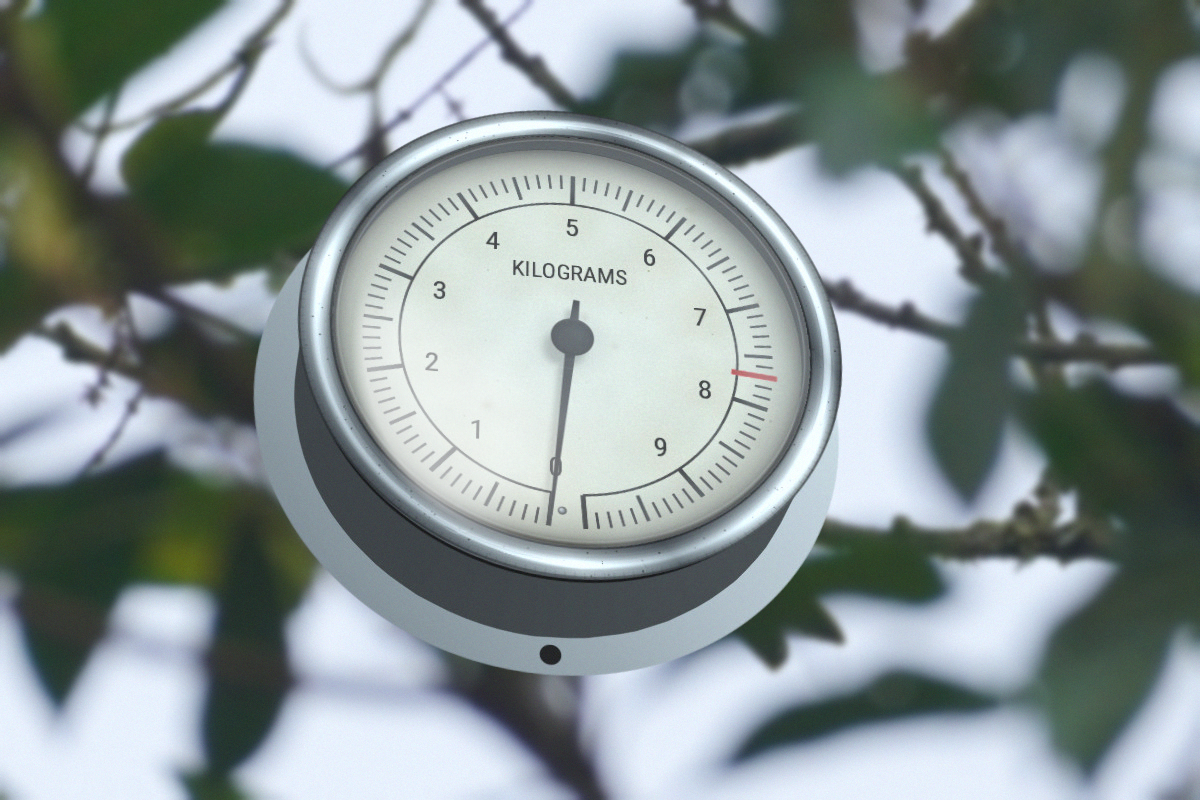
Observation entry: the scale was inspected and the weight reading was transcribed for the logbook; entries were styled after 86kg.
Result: 0kg
